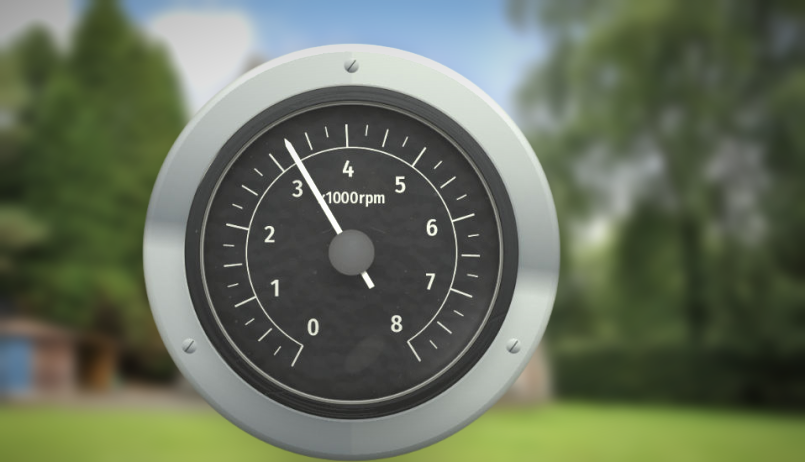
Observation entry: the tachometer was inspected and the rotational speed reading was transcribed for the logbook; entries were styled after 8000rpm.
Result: 3250rpm
